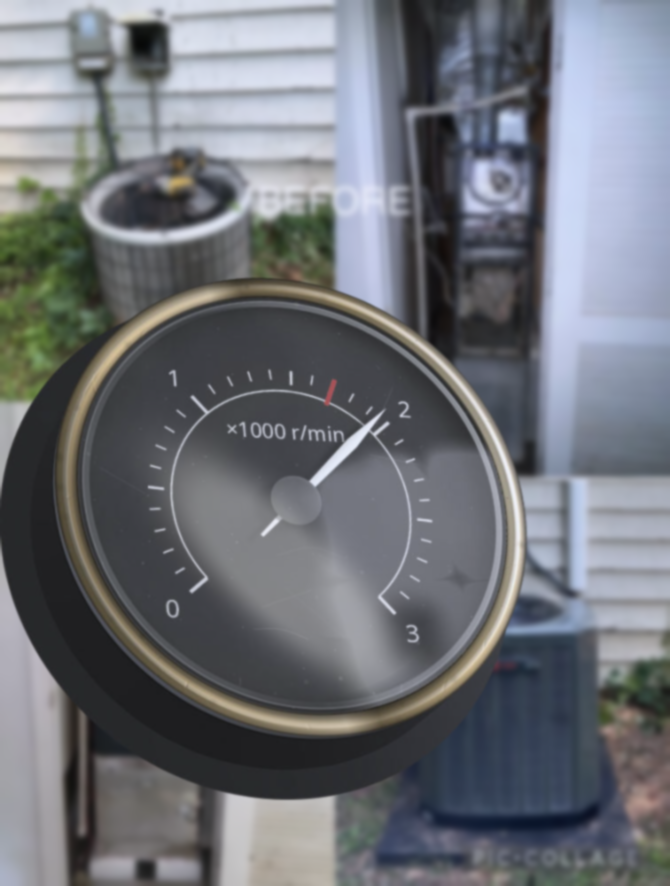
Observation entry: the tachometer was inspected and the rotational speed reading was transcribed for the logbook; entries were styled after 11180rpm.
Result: 1950rpm
